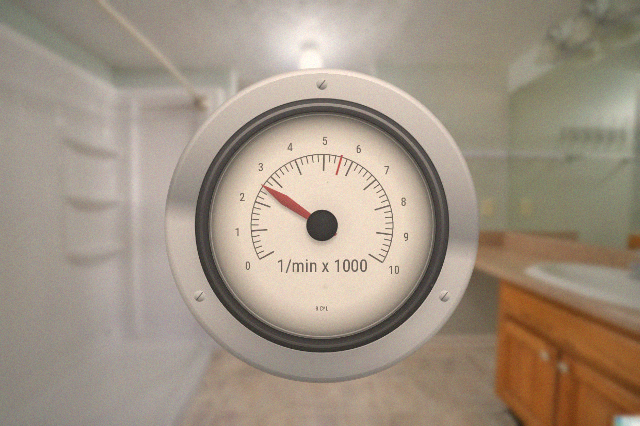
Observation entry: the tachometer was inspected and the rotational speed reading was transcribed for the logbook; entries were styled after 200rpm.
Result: 2600rpm
